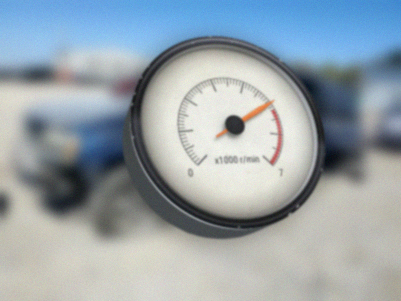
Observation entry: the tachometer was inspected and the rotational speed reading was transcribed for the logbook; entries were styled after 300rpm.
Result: 5000rpm
